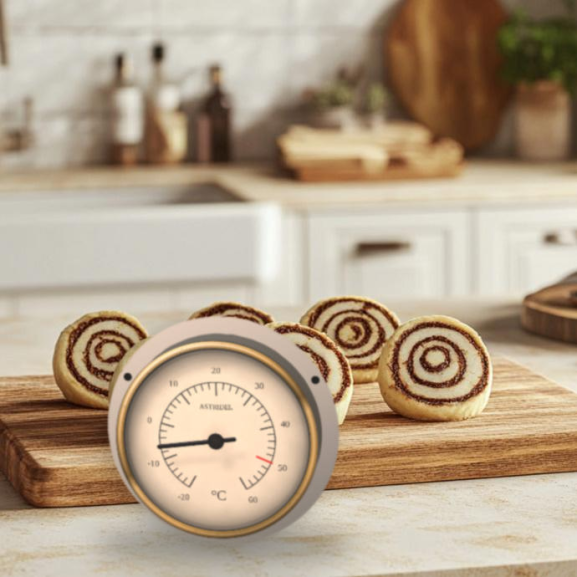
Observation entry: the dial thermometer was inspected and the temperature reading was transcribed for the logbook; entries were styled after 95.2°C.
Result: -6°C
